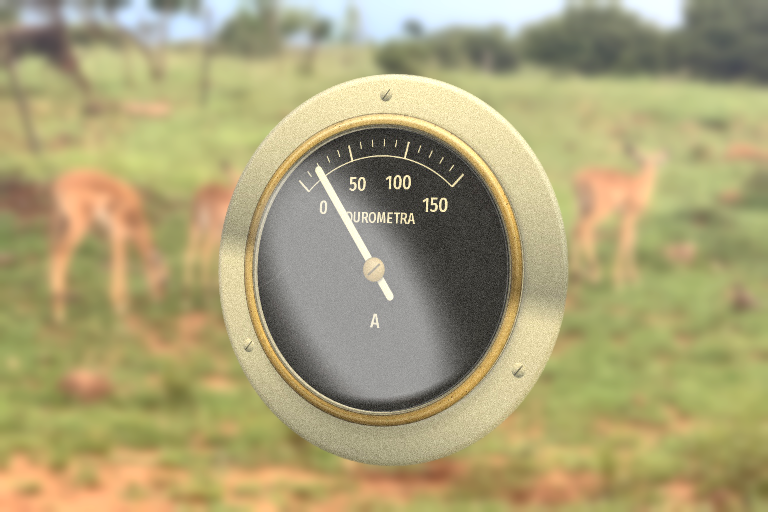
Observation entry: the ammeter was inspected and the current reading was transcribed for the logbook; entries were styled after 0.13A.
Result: 20A
